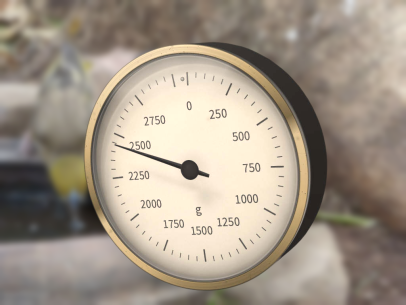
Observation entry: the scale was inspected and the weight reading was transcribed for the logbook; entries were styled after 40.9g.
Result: 2450g
